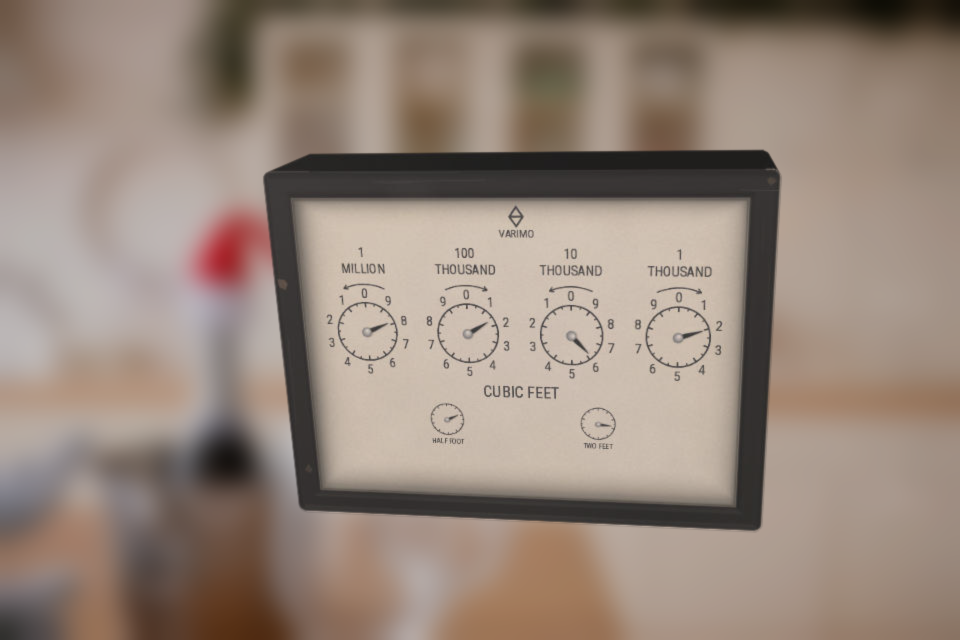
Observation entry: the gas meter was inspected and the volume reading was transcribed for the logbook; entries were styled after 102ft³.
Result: 816200ft³
